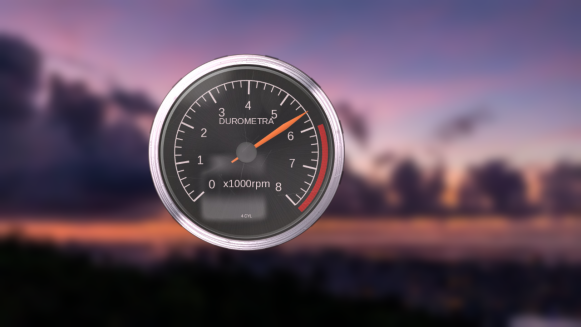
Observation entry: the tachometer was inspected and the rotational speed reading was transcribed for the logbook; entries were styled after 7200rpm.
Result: 5600rpm
